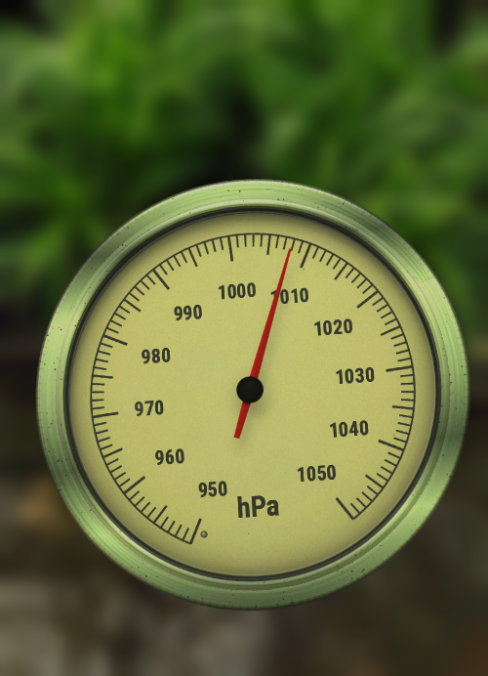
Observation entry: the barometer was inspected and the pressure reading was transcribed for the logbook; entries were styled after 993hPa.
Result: 1008hPa
